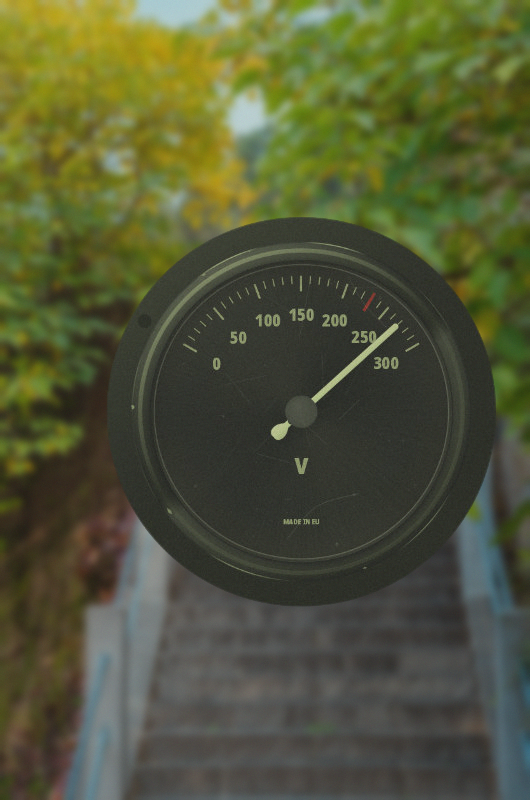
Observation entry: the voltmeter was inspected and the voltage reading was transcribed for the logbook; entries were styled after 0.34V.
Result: 270V
